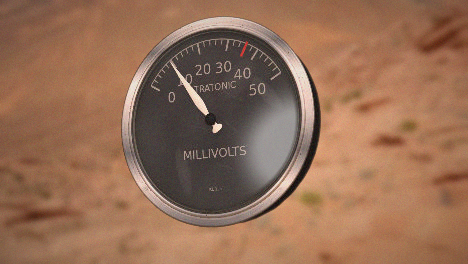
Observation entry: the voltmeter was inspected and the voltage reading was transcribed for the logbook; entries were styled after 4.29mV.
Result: 10mV
